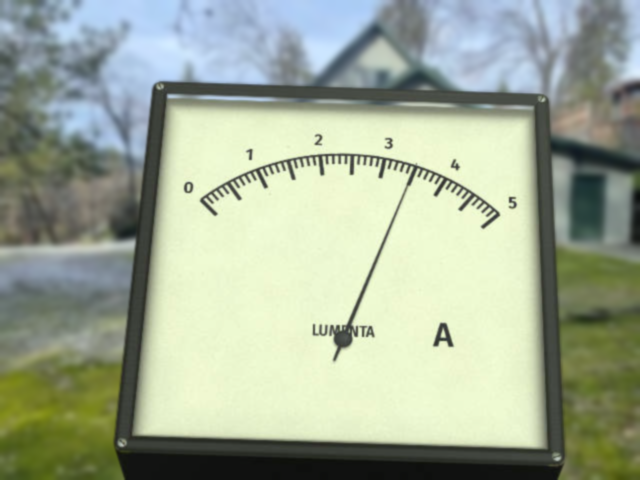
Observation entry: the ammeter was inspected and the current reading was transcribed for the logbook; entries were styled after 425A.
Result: 3.5A
